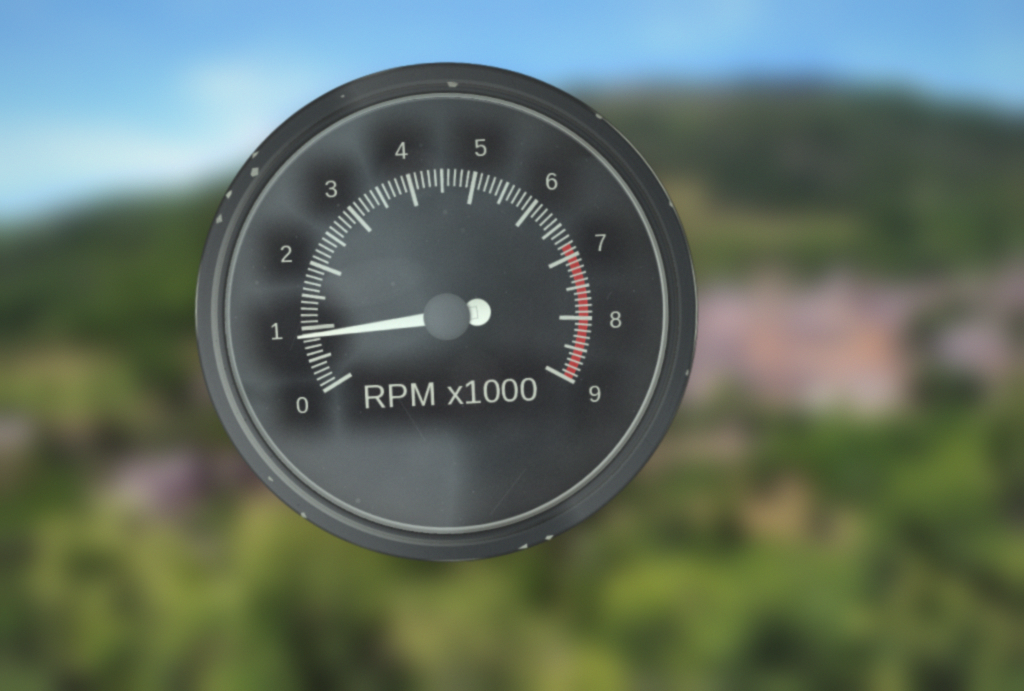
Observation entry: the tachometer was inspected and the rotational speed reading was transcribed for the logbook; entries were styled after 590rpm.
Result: 900rpm
